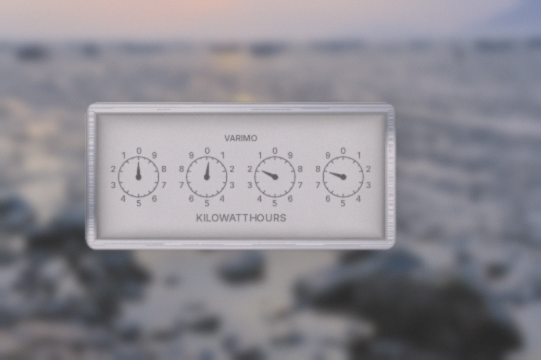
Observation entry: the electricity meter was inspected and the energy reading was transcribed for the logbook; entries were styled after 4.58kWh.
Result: 18kWh
